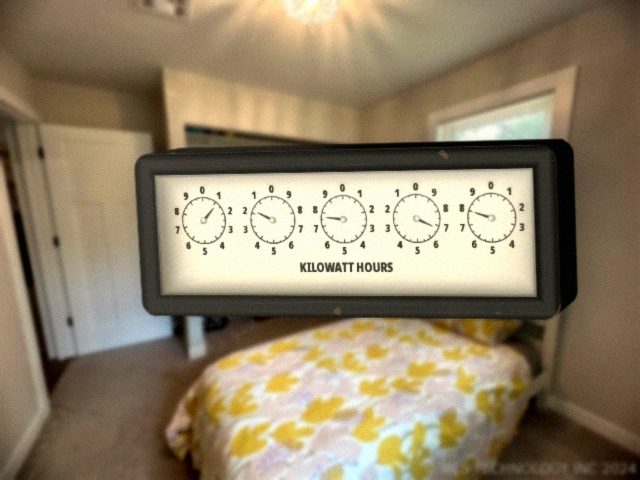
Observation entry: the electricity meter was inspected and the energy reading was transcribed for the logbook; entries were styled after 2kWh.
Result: 11768kWh
